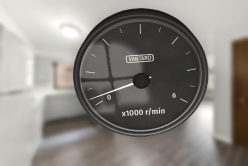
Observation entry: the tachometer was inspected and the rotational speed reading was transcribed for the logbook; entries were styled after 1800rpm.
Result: 250rpm
